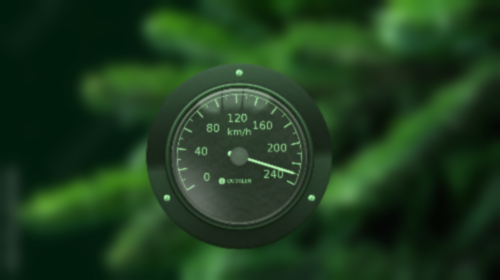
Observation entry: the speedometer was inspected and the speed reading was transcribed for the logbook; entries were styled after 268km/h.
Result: 230km/h
